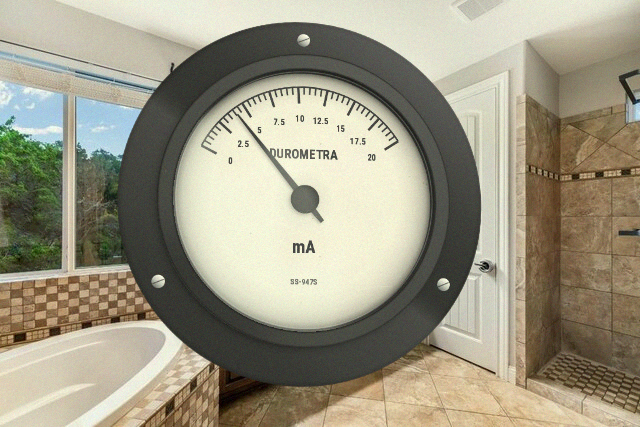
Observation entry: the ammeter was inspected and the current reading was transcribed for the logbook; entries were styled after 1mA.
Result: 4mA
